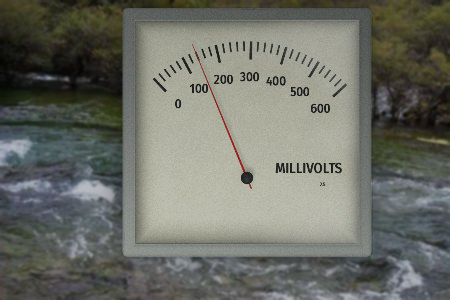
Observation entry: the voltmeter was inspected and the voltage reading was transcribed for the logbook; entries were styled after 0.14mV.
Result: 140mV
